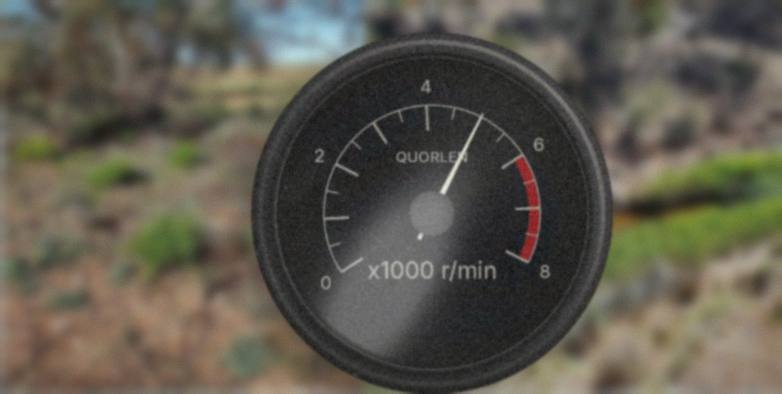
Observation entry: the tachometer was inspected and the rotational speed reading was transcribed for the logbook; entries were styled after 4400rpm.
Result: 5000rpm
